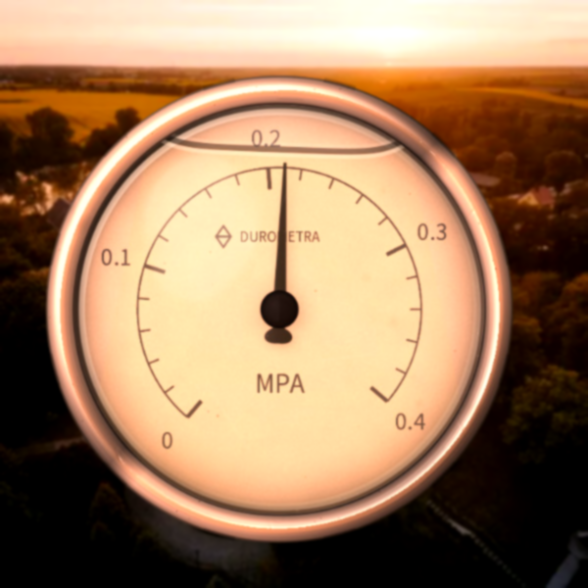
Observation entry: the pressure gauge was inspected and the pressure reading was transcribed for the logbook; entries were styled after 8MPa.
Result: 0.21MPa
